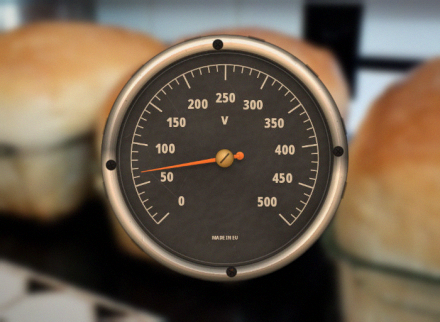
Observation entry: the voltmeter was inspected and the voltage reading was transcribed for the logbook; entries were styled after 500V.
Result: 65V
